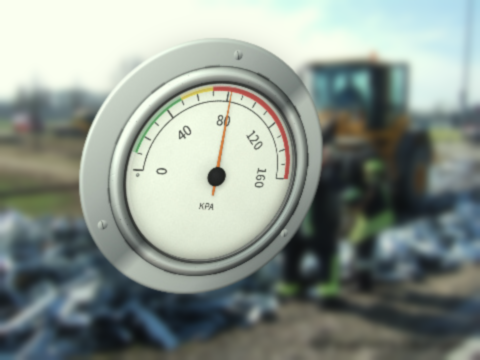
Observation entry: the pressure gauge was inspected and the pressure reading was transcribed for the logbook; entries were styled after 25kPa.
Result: 80kPa
